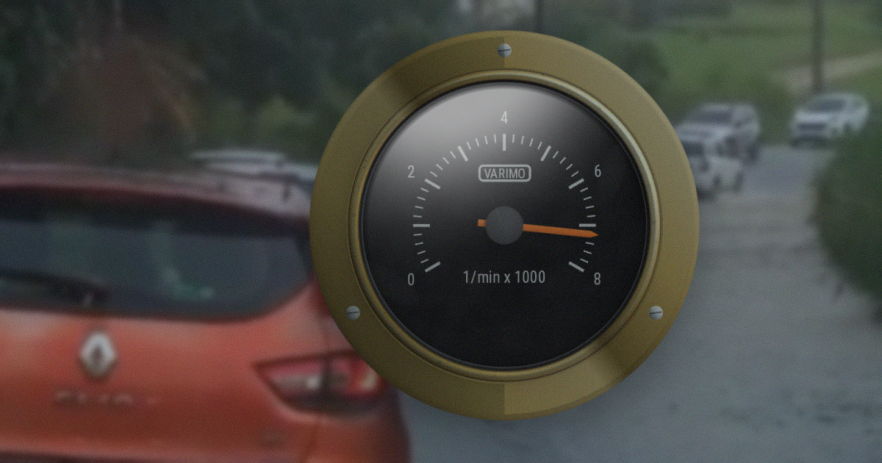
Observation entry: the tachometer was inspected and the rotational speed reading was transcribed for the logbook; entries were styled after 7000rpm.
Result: 7200rpm
